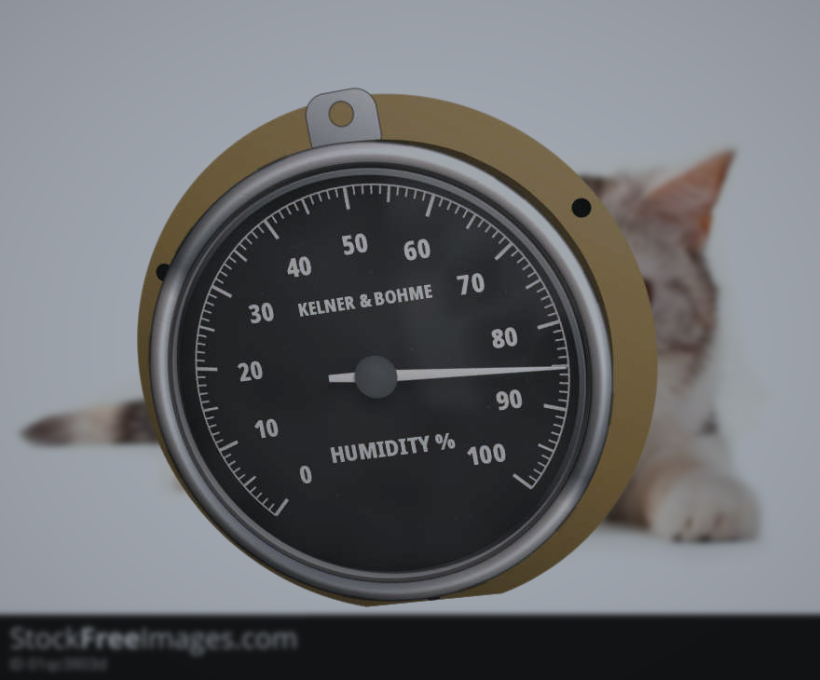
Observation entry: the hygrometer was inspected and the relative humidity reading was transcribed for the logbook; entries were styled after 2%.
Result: 85%
